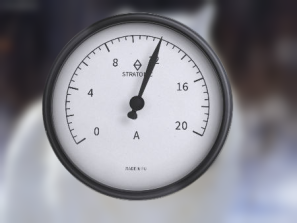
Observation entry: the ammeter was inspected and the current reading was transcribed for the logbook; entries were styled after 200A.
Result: 12A
